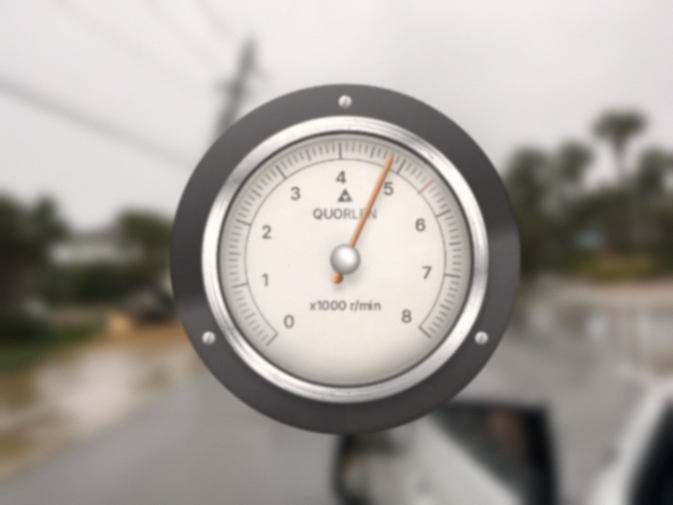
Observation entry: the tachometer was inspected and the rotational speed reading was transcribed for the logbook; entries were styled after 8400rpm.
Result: 4800rpm
